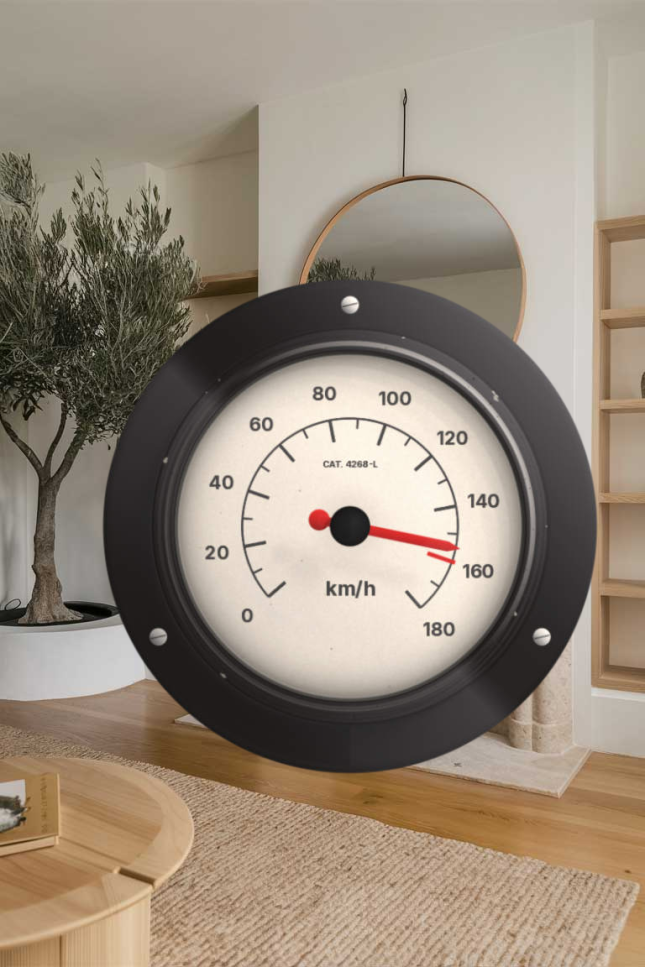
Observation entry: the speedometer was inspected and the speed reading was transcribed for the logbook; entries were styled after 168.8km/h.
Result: 155km/h
